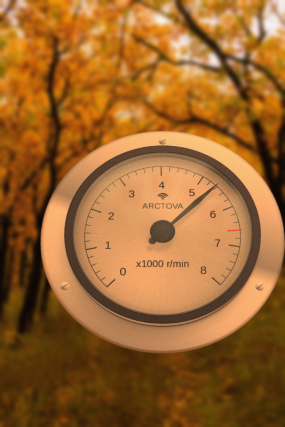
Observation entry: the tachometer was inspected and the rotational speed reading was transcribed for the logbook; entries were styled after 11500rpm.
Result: 5400rpm
